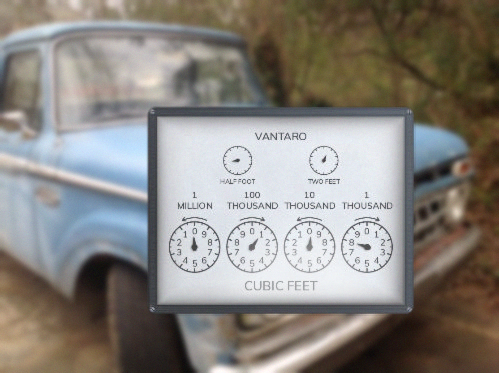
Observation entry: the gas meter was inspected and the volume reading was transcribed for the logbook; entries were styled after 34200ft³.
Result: 9800ft³
